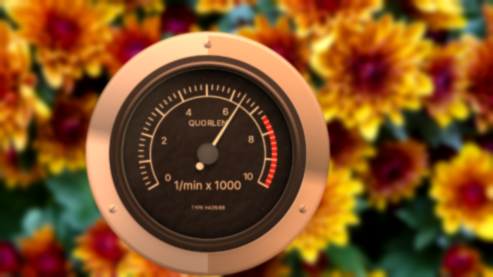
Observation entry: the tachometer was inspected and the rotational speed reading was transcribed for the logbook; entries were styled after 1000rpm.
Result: 6400rpm
